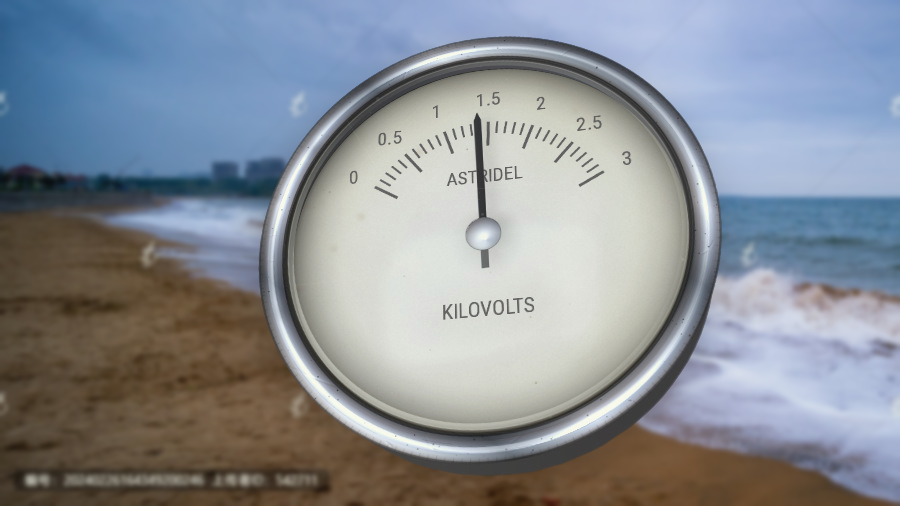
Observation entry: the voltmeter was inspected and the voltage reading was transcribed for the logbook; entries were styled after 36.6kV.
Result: 1.4kV
